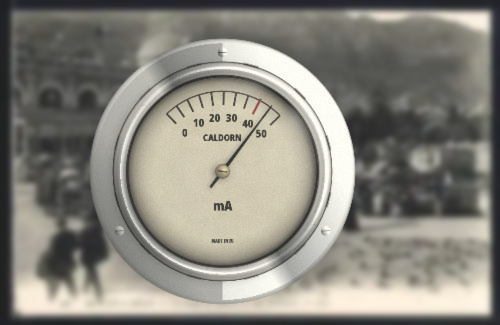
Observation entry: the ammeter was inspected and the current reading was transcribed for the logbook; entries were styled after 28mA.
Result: 45mA
